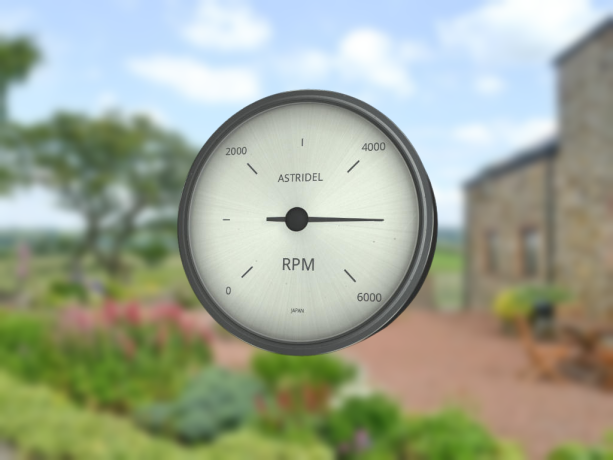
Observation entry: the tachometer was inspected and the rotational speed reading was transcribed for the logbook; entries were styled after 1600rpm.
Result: 5000rpm
